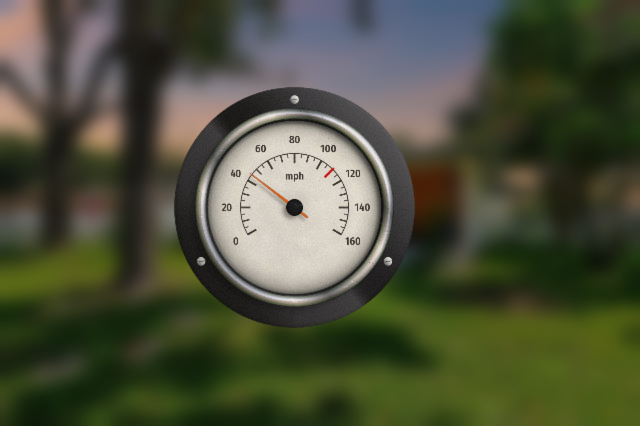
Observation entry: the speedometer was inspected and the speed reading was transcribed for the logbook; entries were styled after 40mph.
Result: 45mph
